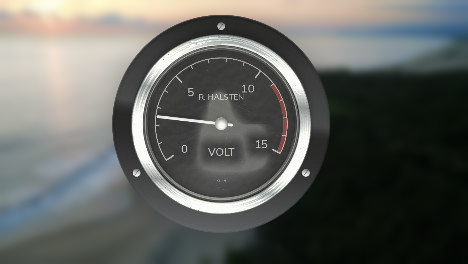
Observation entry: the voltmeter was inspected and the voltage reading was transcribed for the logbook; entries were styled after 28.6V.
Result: 2.5V
